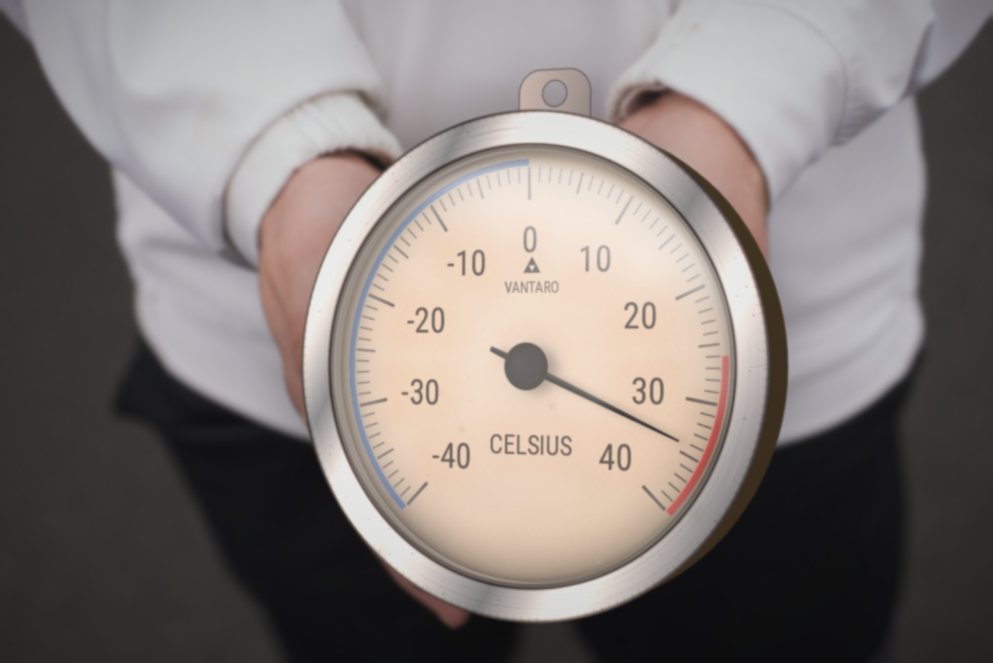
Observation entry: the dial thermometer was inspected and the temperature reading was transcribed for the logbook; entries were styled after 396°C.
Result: 34°C
